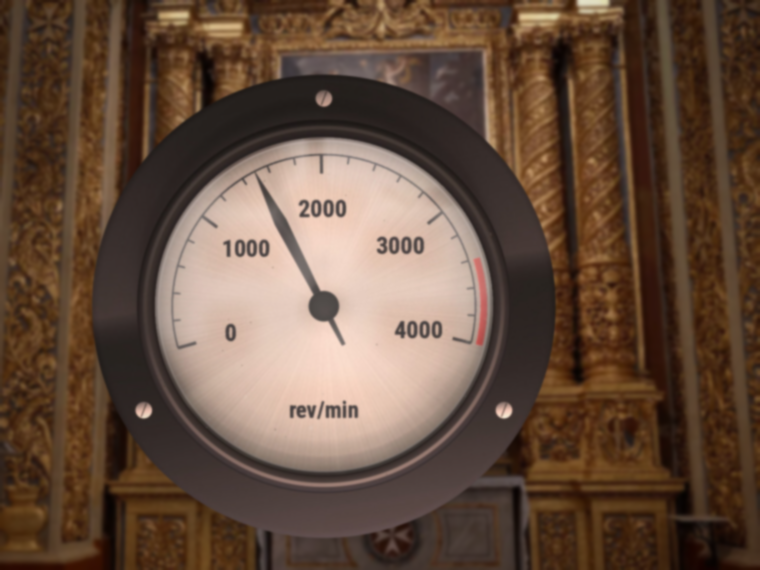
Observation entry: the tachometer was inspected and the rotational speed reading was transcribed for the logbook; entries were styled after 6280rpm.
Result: 1500rpm
